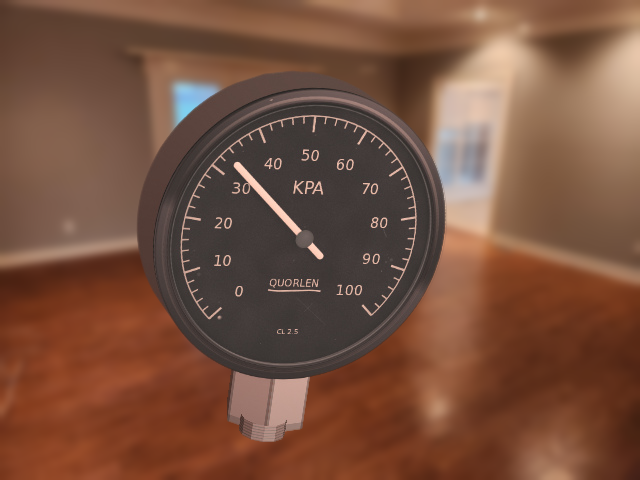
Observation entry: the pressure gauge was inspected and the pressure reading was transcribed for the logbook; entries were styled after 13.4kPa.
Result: 33kPa
